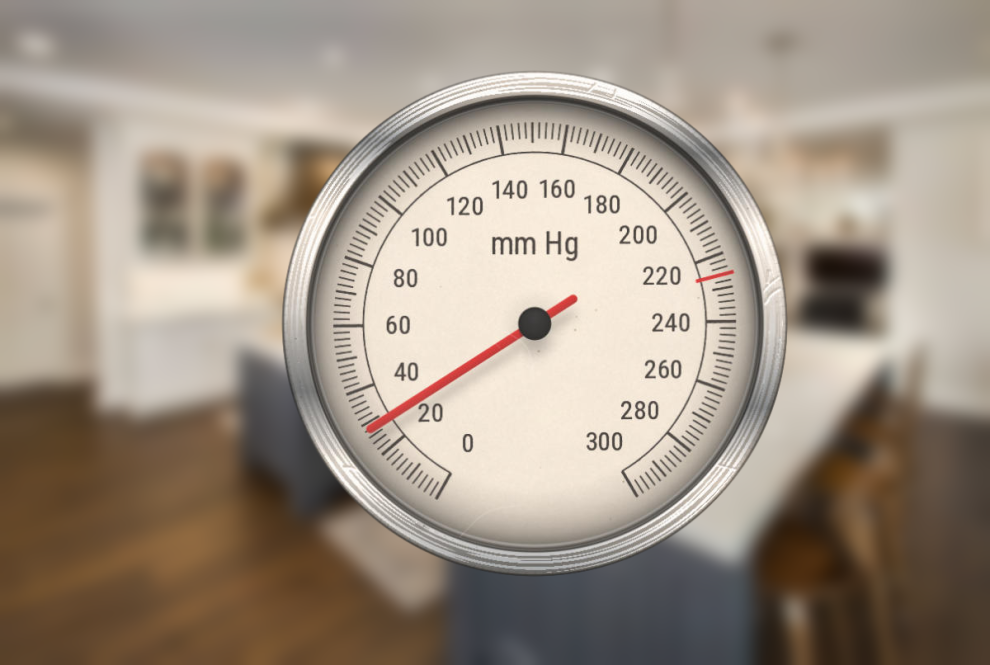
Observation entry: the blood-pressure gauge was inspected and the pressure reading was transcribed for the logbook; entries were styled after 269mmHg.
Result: 28mmHg
